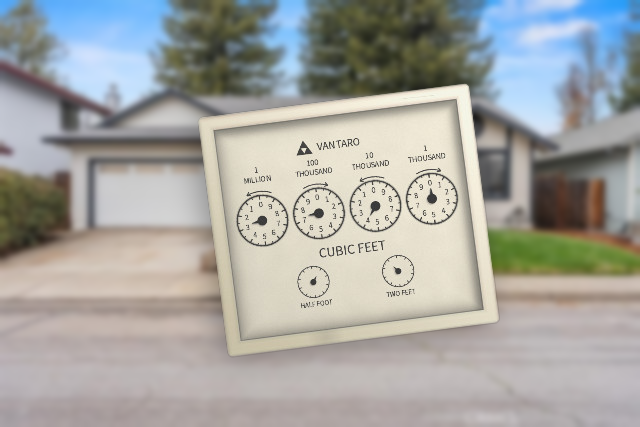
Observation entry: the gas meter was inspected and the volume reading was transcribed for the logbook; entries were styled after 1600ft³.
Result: 274000ft³
